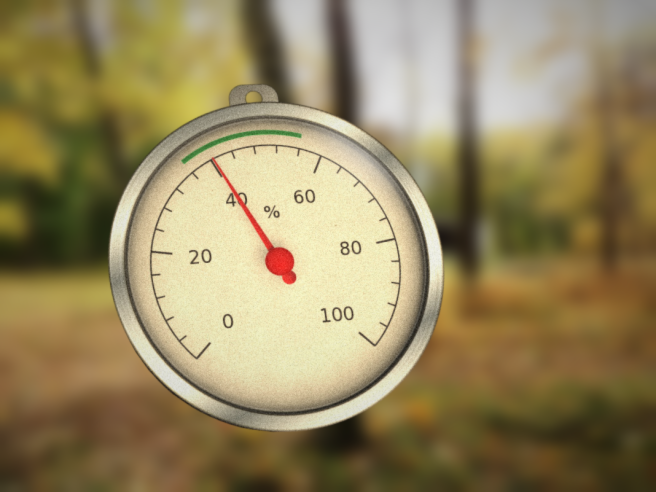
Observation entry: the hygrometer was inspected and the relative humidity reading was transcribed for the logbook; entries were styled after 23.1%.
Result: 40%
